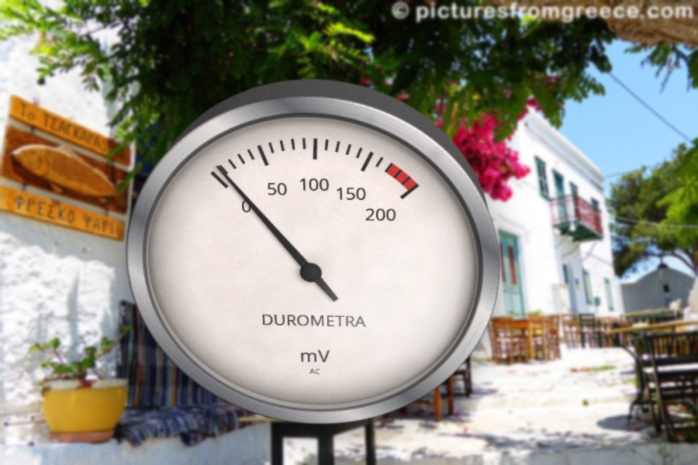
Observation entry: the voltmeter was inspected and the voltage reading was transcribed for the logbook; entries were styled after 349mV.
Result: 10mV
